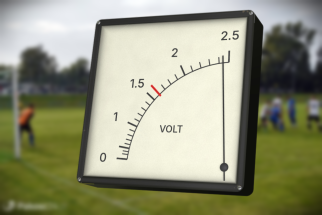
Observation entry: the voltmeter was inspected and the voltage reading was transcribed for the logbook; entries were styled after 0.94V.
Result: 2.45V
